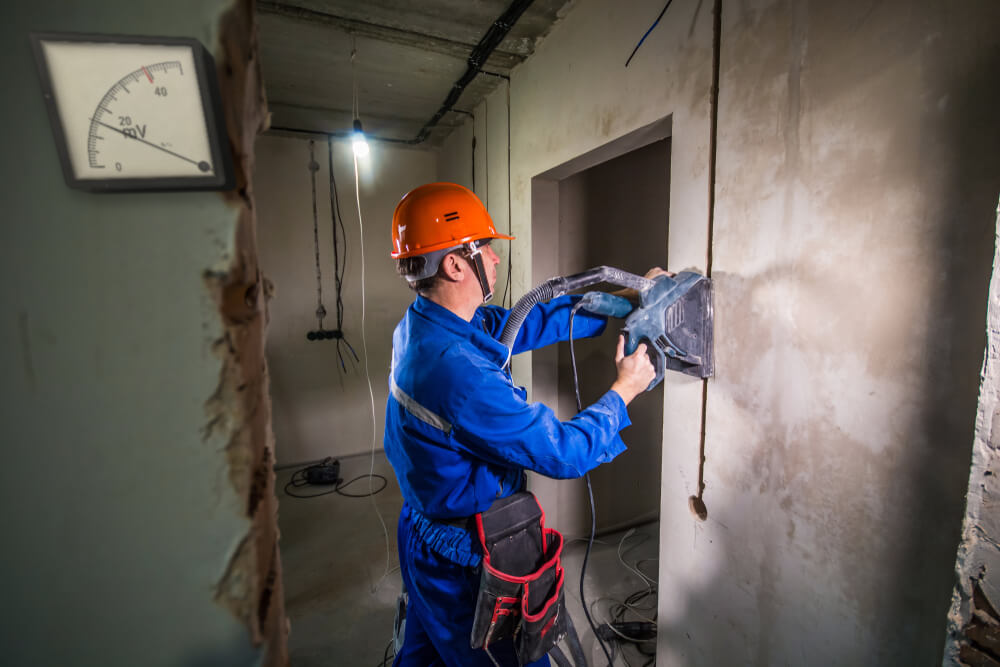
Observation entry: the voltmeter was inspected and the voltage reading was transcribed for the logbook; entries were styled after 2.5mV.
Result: 15mV
